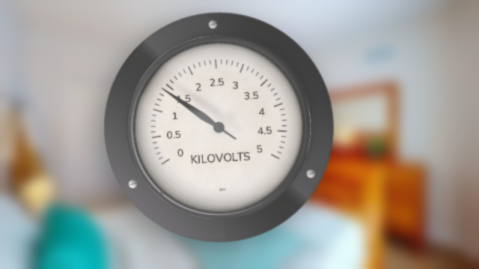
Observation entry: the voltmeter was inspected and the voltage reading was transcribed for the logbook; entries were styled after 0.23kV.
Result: 1.4kV
